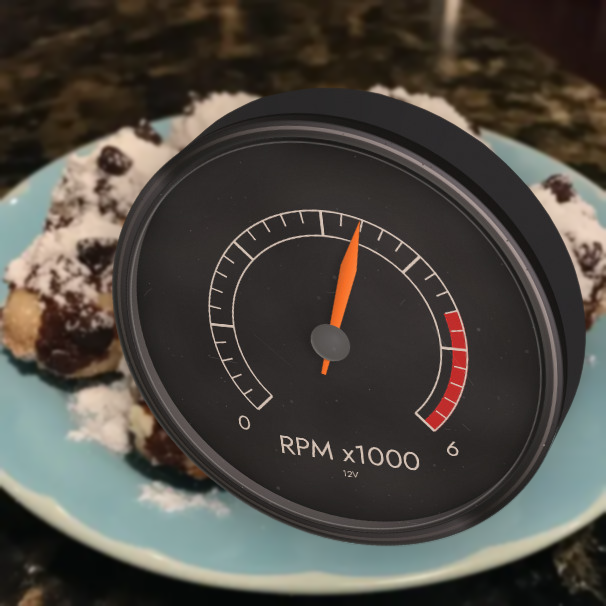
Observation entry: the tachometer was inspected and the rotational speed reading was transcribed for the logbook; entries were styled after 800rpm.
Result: 3400rpm
